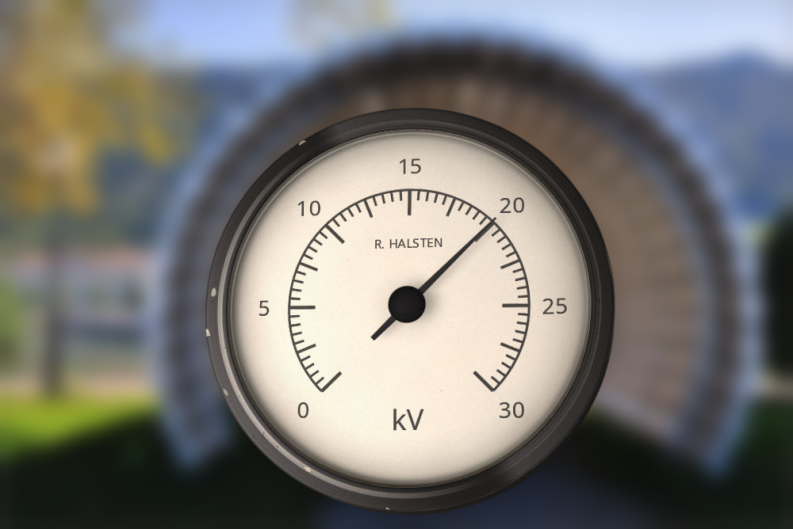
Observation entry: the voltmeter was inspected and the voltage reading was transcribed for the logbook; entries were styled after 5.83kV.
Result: 20kV
